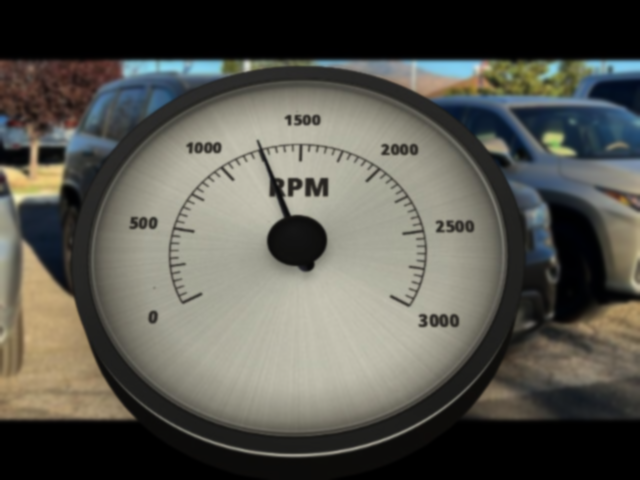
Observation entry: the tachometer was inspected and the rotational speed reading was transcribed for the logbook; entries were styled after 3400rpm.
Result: 1250rpm
